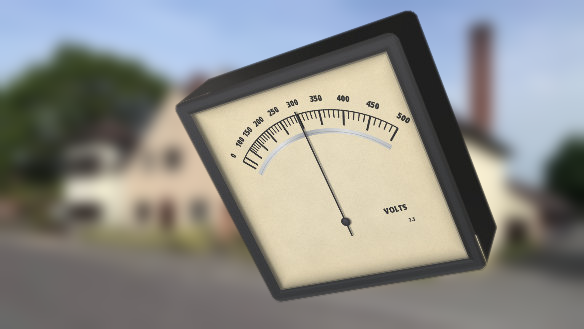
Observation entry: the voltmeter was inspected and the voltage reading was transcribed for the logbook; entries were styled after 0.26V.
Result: 300V
